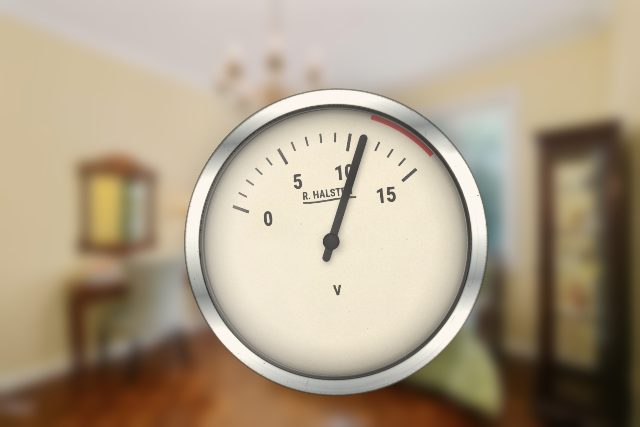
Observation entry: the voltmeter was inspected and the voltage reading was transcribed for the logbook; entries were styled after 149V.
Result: 11V
